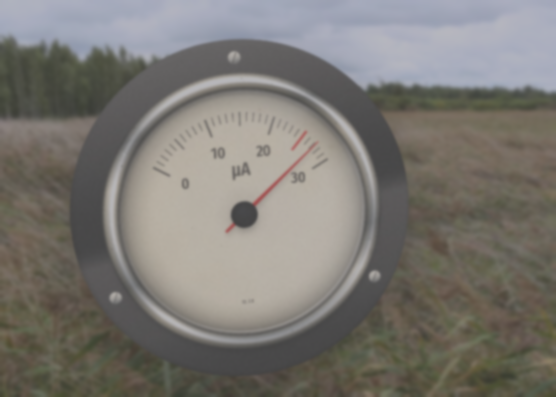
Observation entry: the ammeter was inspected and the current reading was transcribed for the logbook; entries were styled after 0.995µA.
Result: 27µA
